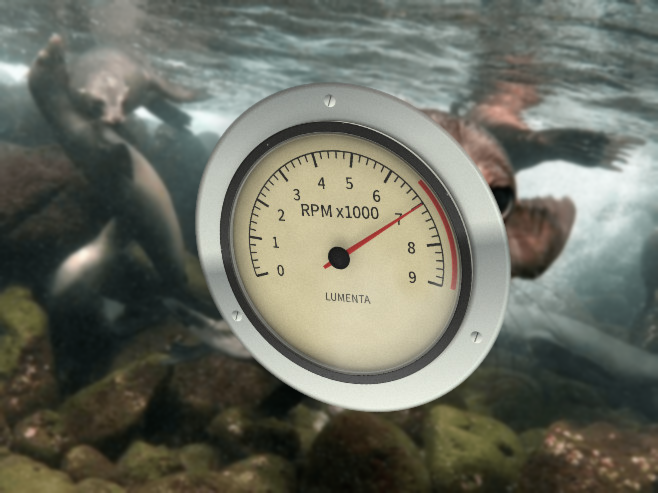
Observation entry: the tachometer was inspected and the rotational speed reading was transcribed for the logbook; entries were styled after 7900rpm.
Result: 7000rpm
